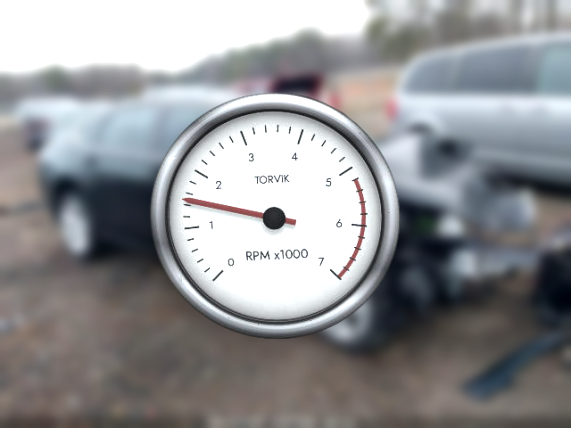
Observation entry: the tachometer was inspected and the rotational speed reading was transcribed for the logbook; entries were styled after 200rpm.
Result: 1500rpm
